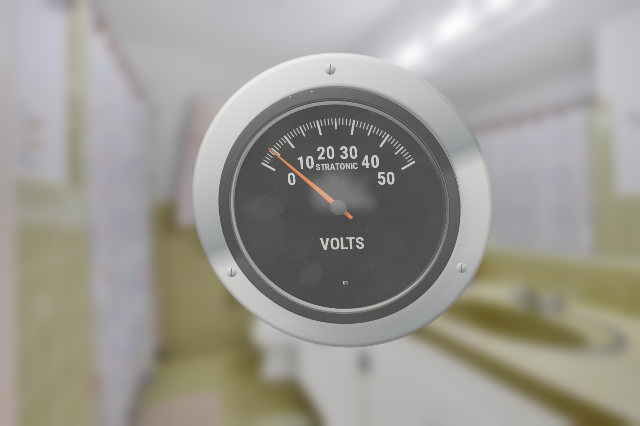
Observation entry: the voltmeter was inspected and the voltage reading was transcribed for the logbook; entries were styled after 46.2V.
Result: 5V
